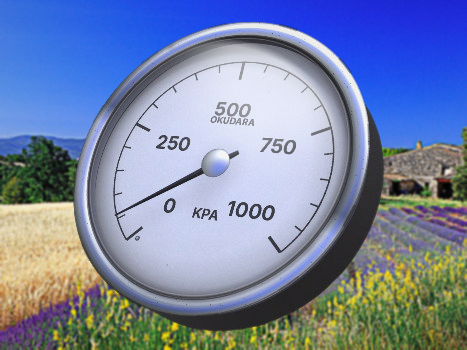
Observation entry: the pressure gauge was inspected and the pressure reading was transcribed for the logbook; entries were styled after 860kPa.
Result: 50kPa
